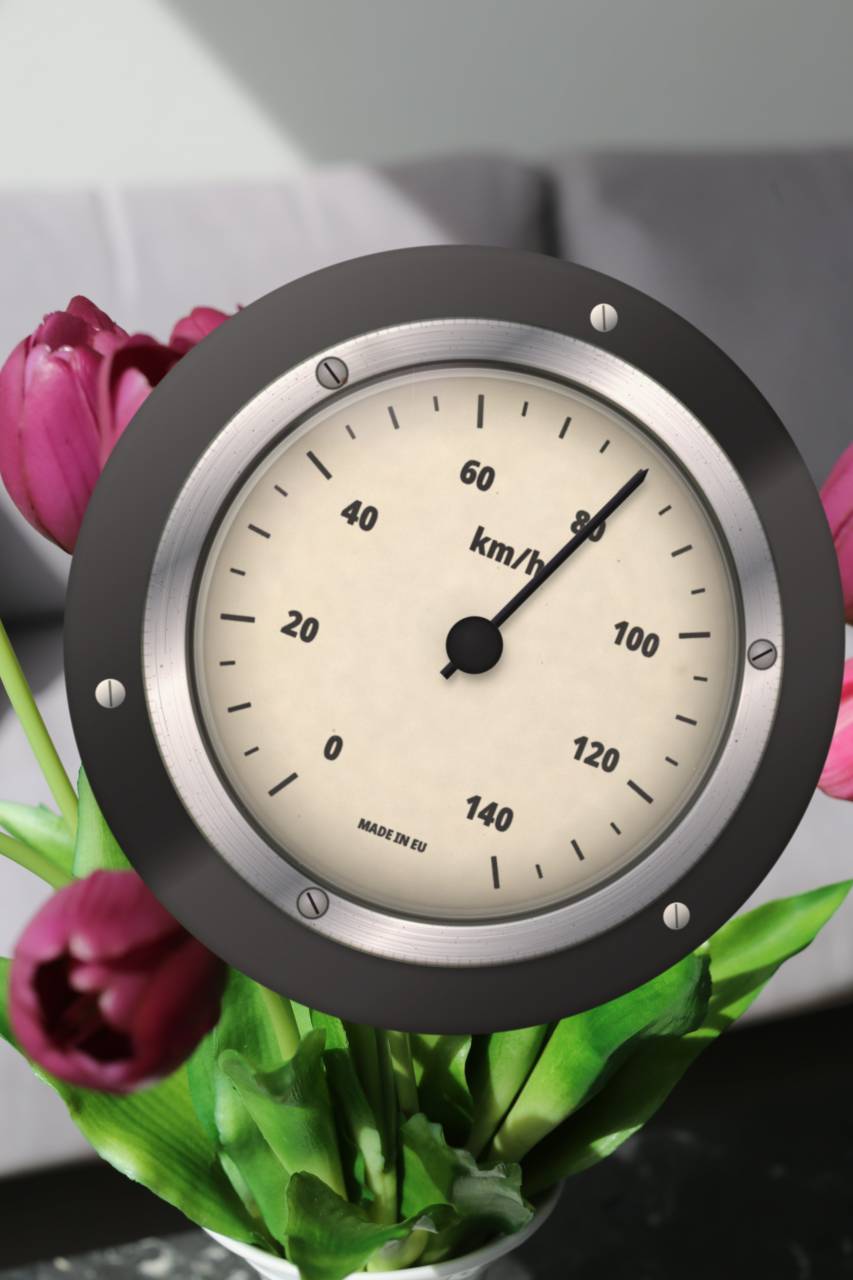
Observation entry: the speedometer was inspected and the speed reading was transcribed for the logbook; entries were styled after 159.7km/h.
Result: 80km/h
